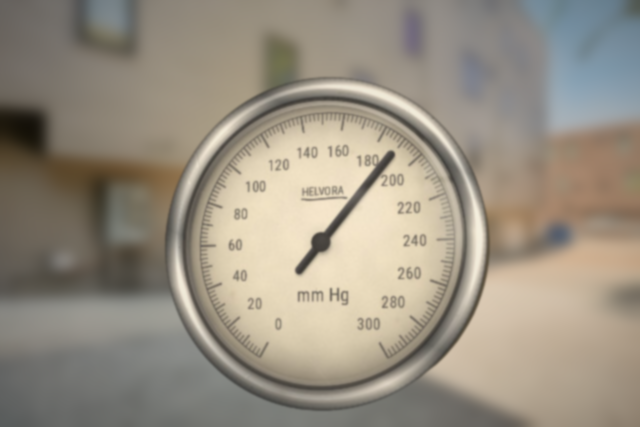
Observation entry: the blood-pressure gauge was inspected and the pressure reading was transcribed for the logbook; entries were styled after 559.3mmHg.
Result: 190mmHg
